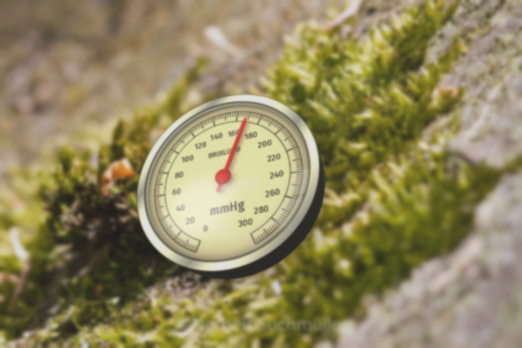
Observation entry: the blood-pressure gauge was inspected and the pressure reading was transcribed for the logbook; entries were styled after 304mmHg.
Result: 170mmHg
